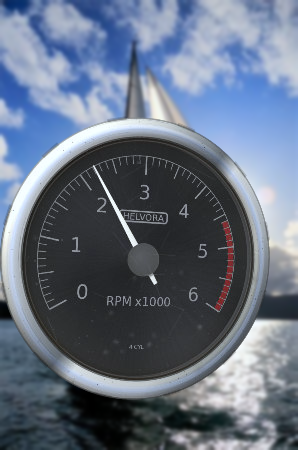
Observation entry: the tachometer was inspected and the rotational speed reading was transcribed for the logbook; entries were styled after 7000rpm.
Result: 2200rpm
